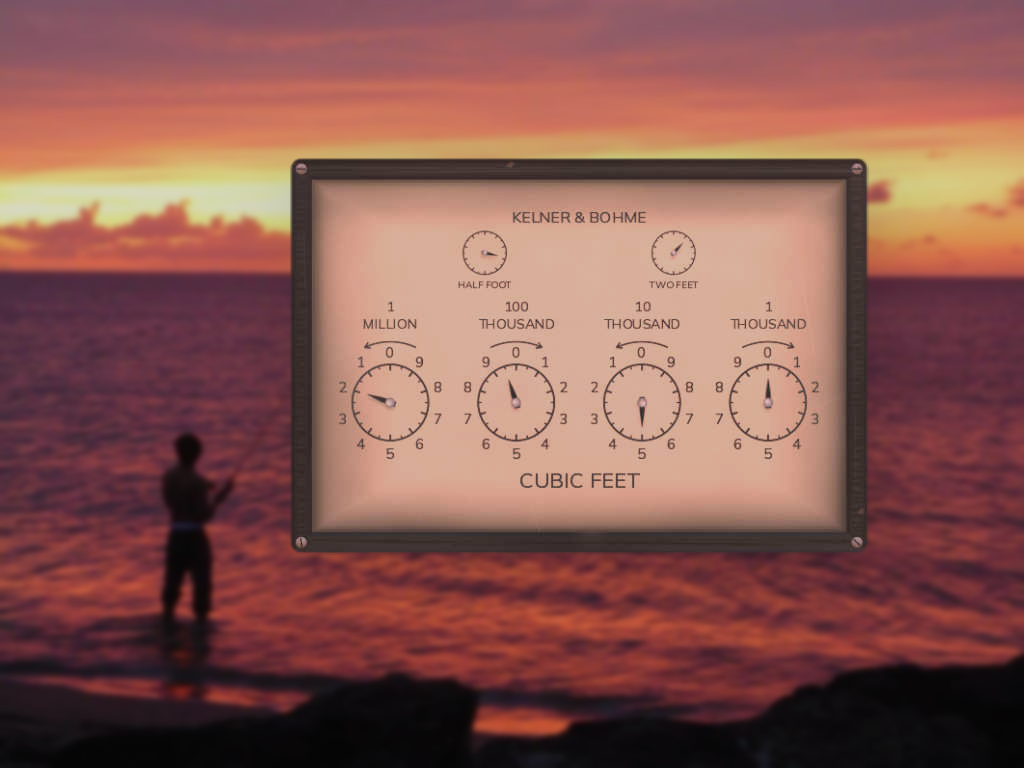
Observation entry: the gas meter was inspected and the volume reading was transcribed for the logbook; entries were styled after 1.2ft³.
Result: 195000ft³
